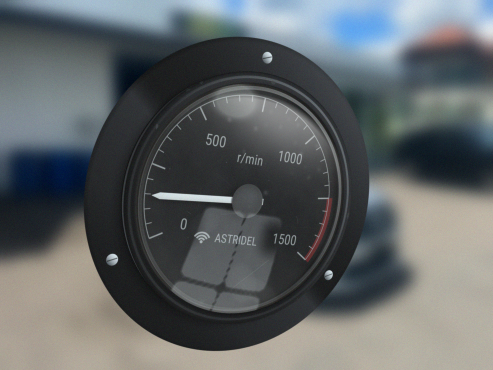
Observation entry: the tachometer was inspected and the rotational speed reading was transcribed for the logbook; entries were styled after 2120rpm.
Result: 150rpm
